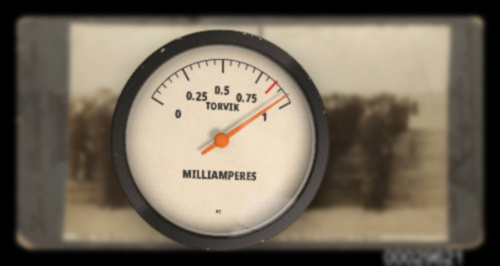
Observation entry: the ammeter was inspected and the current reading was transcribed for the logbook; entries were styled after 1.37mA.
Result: 0.95mA
